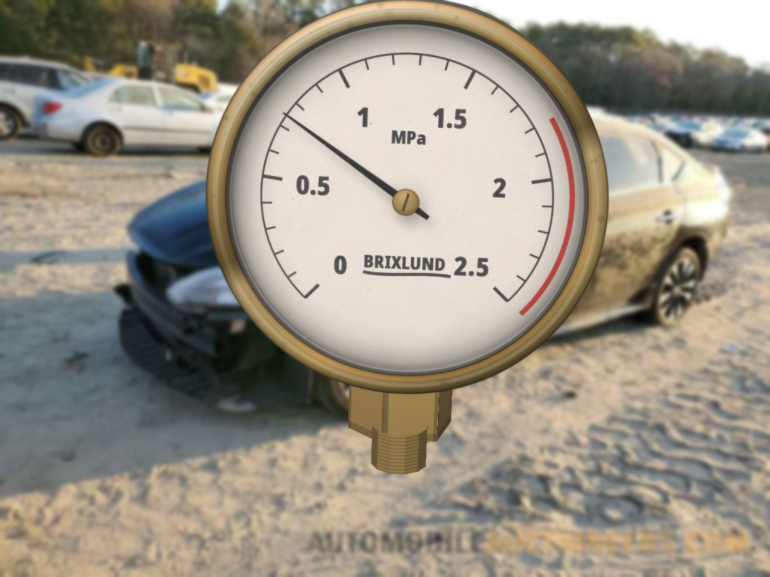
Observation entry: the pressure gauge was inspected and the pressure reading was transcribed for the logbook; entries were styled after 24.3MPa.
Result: 0.75MPa
